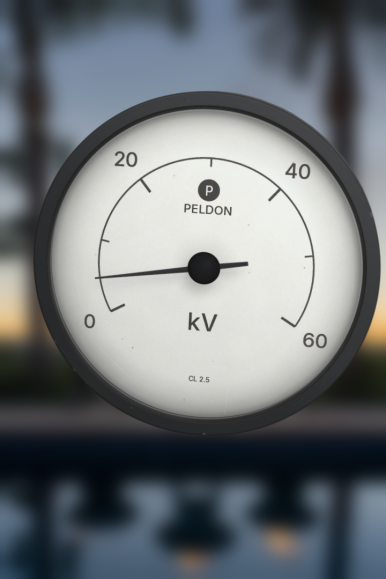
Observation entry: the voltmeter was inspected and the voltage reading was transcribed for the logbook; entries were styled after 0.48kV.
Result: 5kV
